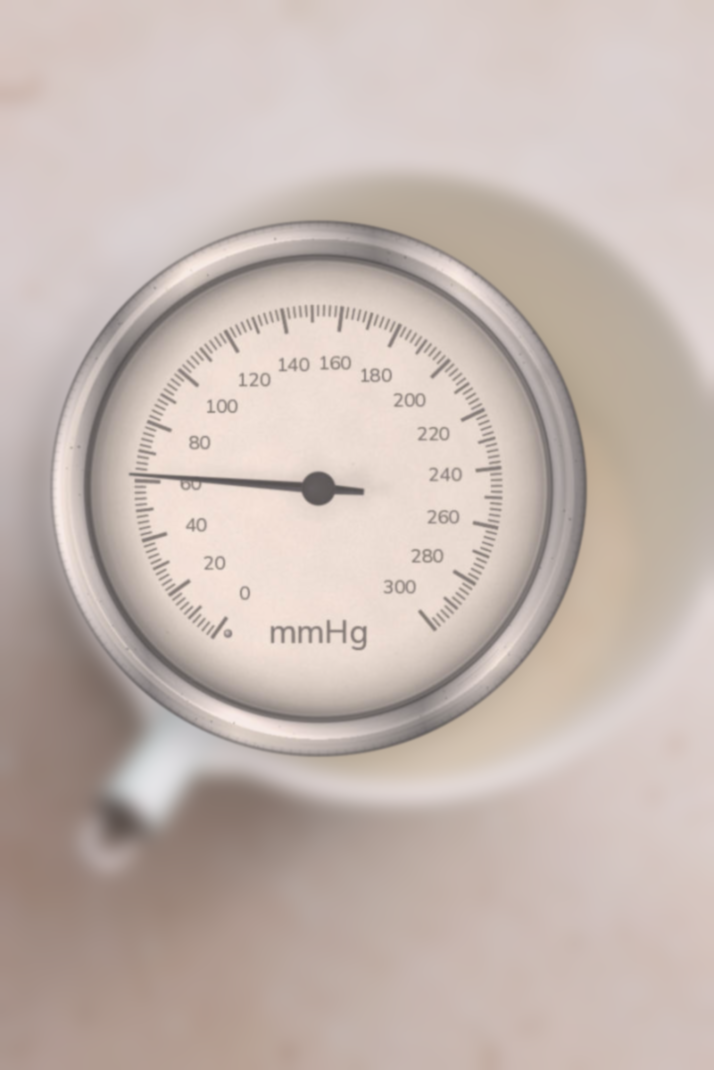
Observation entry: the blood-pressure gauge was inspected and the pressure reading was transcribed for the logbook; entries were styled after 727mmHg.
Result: 62mmHg
